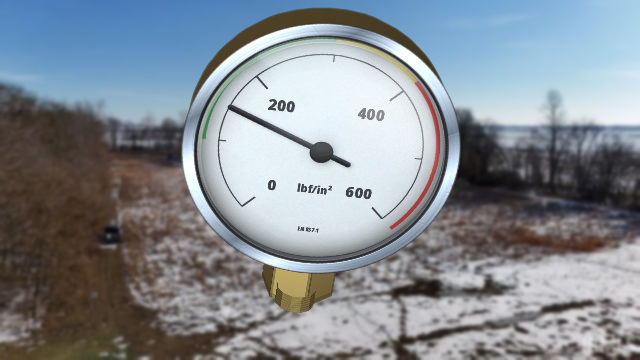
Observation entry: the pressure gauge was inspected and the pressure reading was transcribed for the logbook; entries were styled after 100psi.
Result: 150psi
